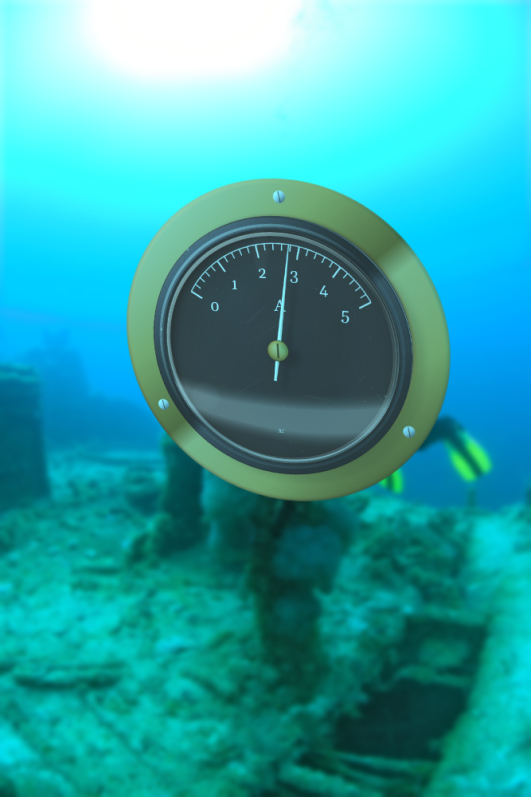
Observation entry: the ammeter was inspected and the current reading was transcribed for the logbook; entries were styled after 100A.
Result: 2.8A
